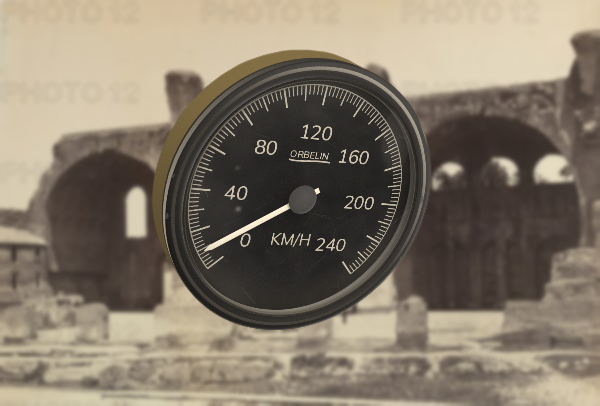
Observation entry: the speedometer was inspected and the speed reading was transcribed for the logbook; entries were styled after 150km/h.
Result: 10km/h
